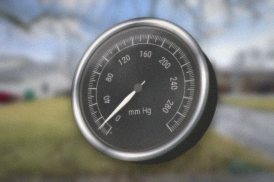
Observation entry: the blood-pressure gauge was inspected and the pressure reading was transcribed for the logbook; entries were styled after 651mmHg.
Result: 10mmHg
